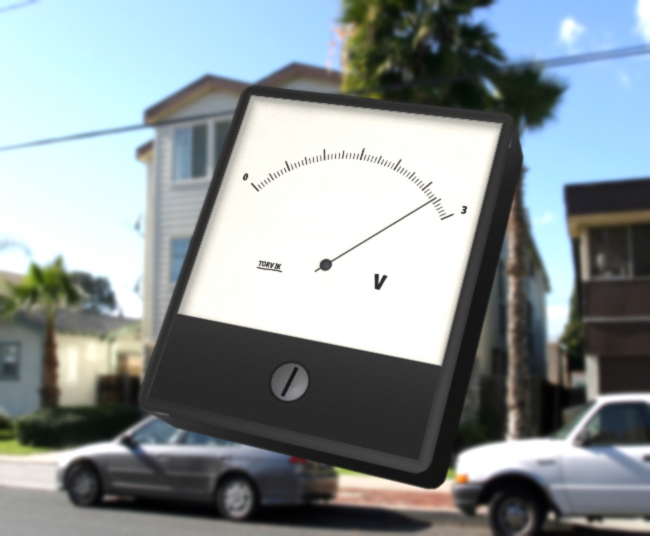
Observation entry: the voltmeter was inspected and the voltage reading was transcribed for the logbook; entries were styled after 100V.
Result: 2.75V
